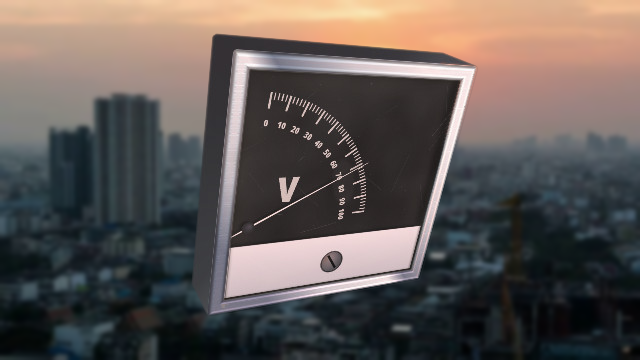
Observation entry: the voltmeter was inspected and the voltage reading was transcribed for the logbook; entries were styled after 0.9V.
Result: 70V
